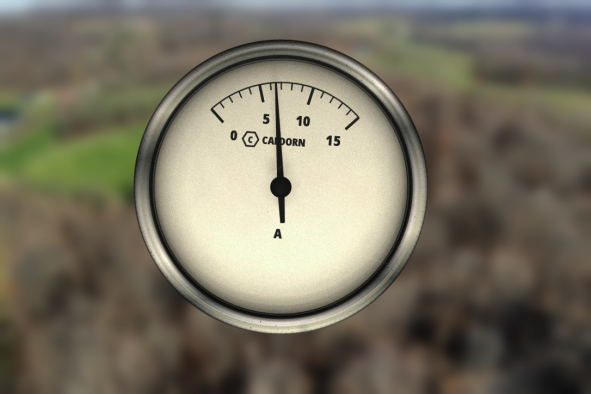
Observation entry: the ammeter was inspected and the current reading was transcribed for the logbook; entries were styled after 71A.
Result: 6.5A
